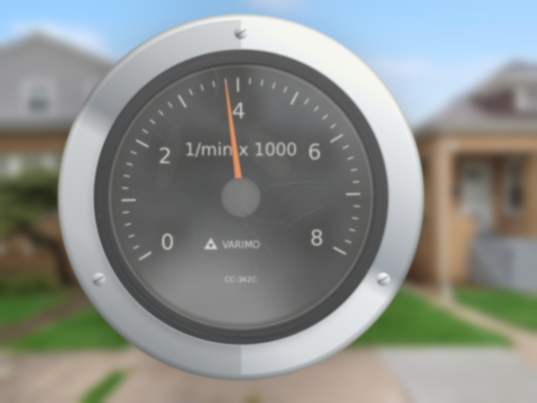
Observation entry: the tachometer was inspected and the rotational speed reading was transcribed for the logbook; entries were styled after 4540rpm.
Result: 3800rpm
